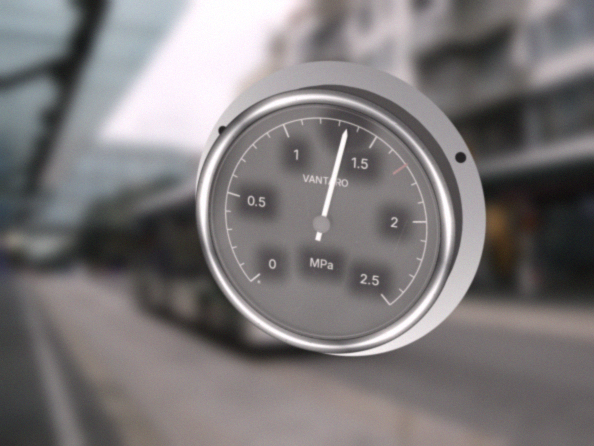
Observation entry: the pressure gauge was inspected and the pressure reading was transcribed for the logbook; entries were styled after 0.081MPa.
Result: 1.35MPa
